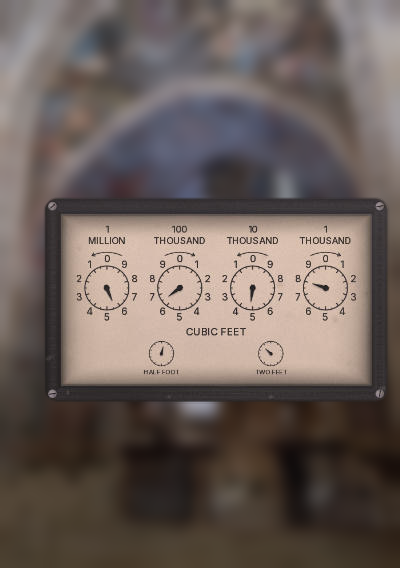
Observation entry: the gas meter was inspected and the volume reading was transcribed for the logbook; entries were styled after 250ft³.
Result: 564800ft³
